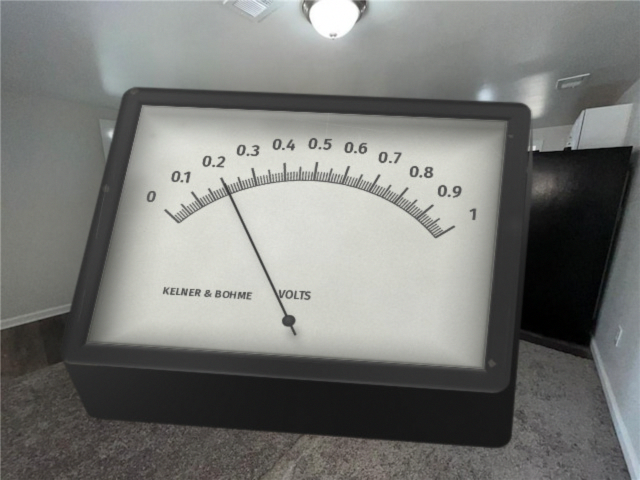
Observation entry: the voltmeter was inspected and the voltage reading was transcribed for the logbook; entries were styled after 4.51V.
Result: 0.2V
